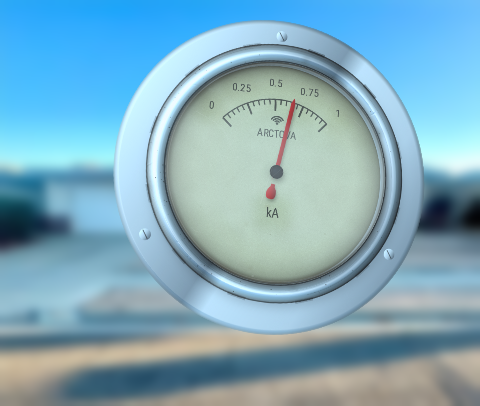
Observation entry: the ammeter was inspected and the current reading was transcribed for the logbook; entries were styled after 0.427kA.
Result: 0.65kA
